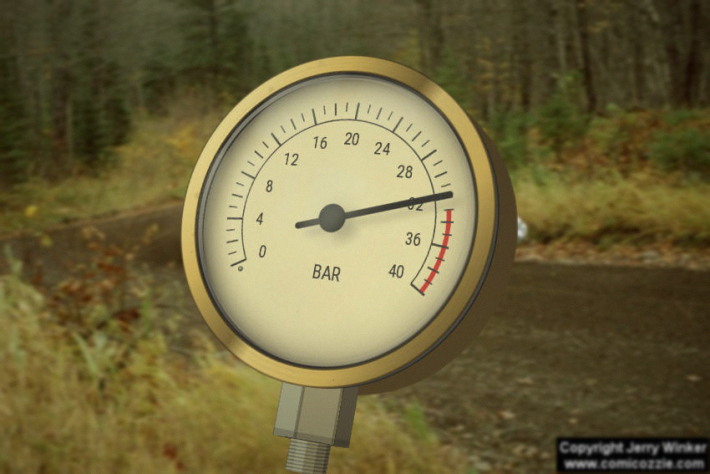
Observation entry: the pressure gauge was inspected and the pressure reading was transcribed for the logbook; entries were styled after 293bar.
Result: 32bar
